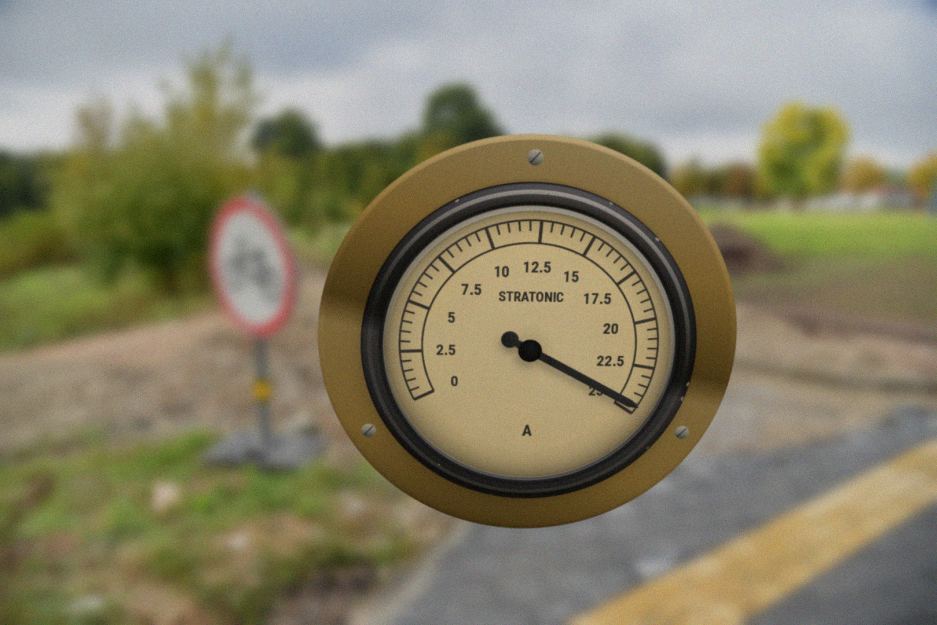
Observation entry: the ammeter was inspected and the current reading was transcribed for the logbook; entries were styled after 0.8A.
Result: 24.5A
